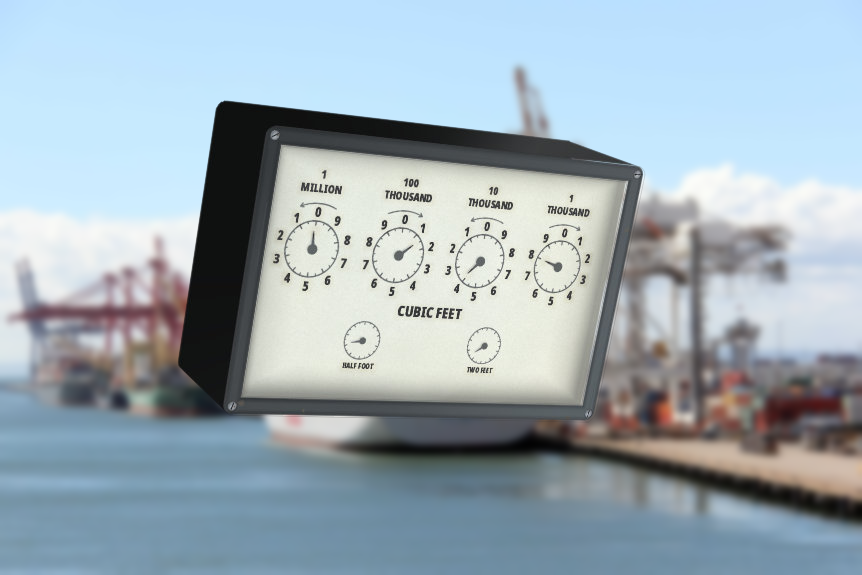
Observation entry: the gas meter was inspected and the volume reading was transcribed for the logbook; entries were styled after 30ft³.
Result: 13800ft³
